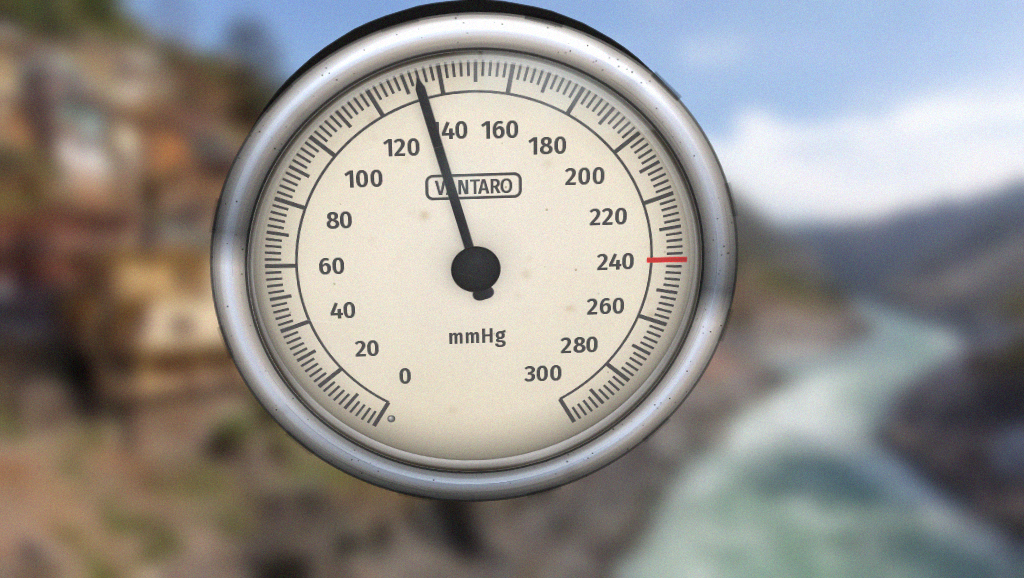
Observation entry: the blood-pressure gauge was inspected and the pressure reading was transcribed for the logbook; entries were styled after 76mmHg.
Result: 134mmHg
